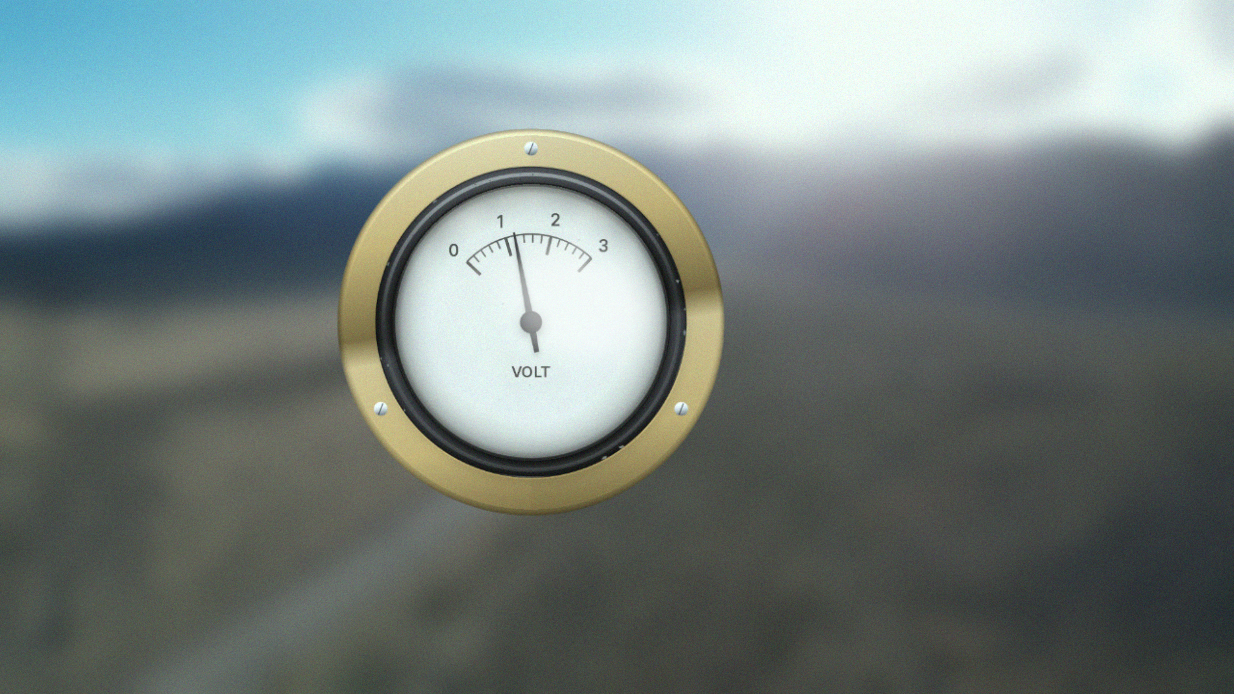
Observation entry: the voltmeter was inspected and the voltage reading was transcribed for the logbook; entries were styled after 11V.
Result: 1.2V
